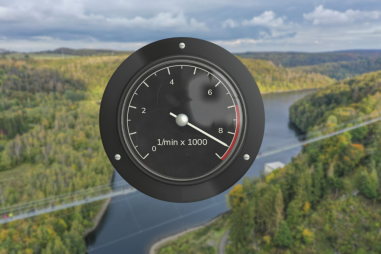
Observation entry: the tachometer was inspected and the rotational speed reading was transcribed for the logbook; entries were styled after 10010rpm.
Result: 8500rpm
